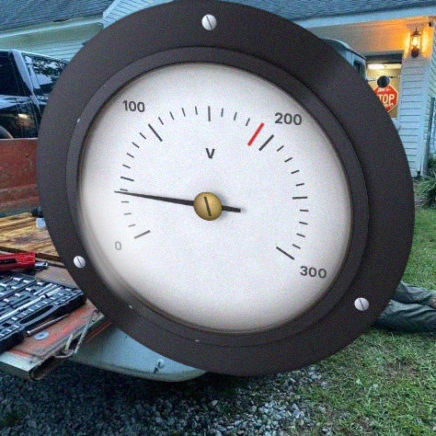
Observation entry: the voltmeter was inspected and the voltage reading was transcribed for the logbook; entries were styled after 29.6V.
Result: 40V
